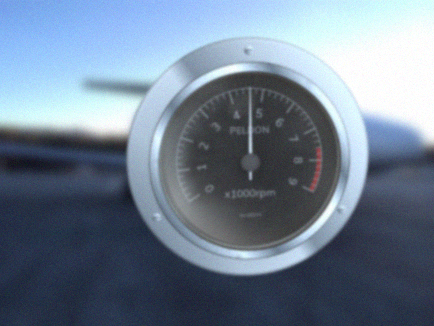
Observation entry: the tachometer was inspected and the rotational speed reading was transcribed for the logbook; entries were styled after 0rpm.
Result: 4600rpm
